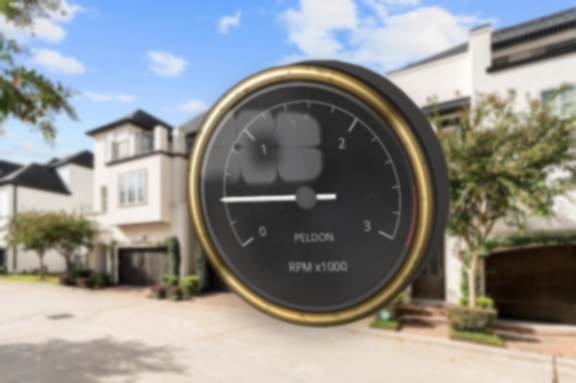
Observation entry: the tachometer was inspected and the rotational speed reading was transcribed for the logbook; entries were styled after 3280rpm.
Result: 400rpm
